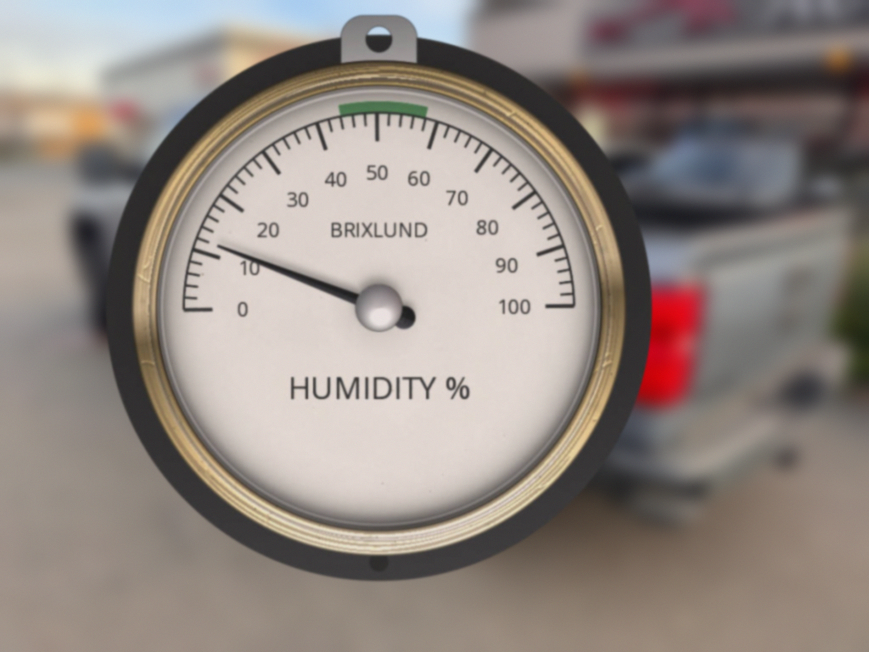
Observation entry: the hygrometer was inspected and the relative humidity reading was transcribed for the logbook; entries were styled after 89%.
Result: 12%
